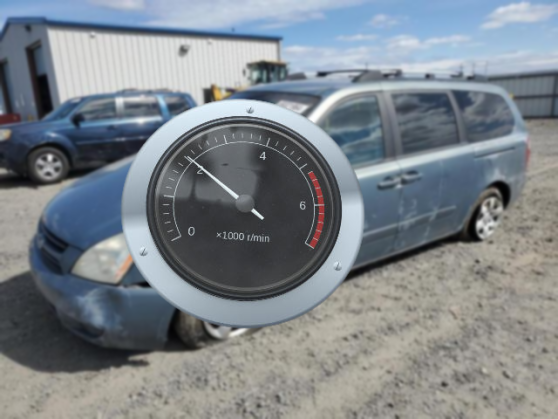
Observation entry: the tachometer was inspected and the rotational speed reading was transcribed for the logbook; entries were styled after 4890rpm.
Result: 2000rpm
